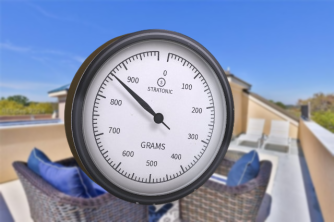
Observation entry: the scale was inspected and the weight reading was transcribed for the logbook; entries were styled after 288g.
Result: 860g
